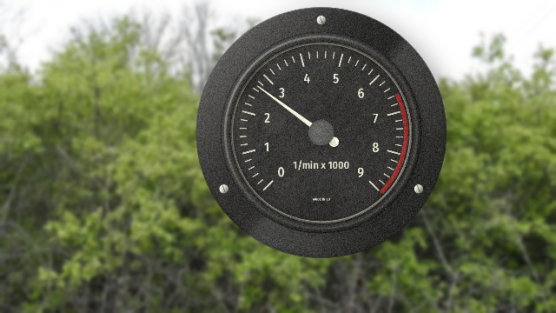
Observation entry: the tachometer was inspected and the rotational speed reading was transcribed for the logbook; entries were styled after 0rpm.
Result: 2700rpm
